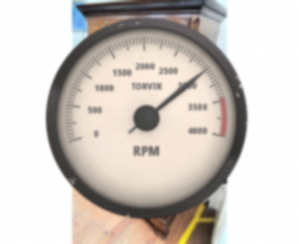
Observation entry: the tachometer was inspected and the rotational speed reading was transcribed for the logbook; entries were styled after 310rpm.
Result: 3000rpm
